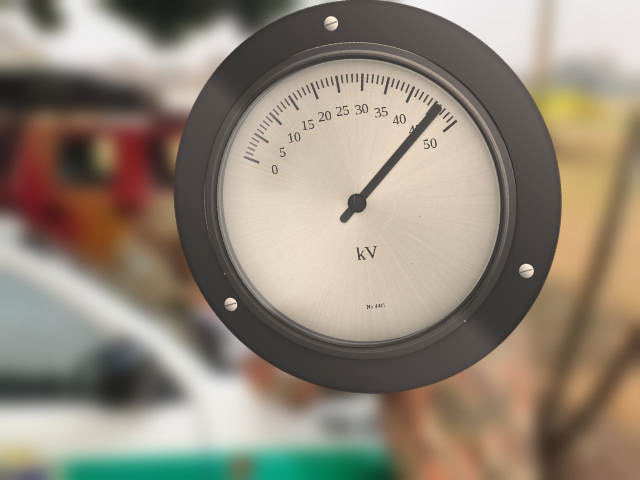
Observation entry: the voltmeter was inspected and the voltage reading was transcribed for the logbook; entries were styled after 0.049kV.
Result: 46kV
